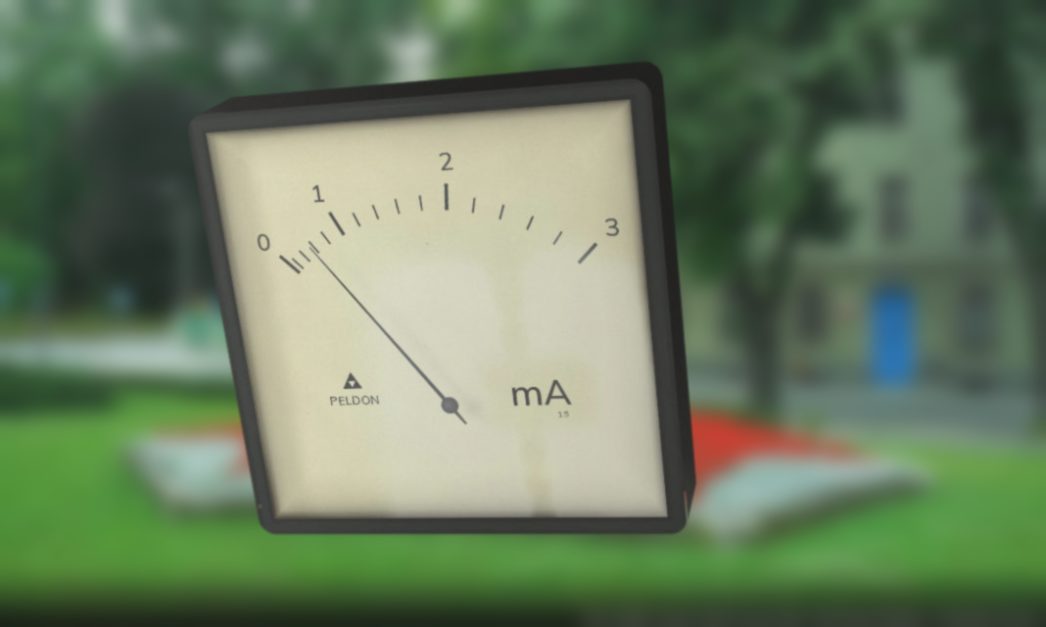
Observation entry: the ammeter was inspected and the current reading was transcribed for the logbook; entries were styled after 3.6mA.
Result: 0.6mA
